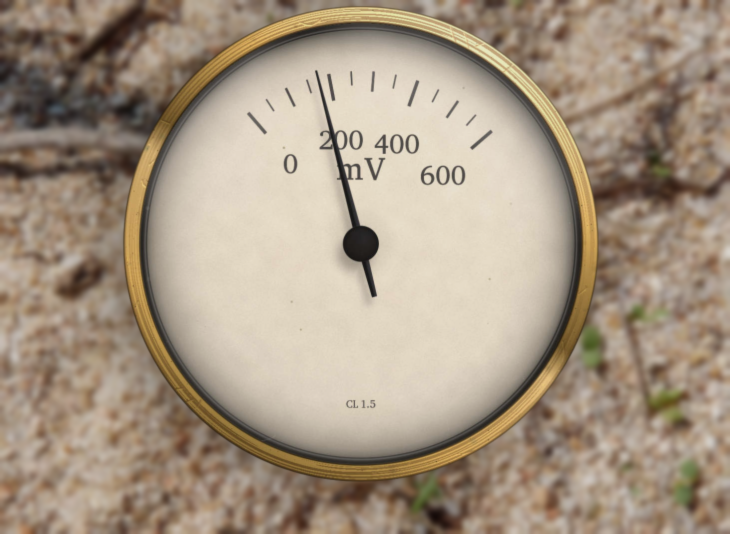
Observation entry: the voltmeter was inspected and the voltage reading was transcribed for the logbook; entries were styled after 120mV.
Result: 175mV
